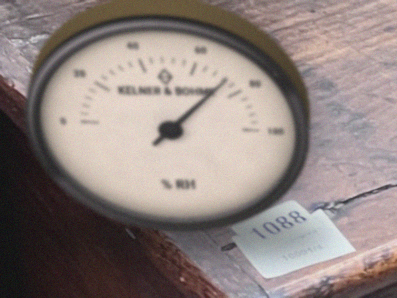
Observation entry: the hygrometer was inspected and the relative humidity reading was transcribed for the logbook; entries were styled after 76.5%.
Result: 72%
